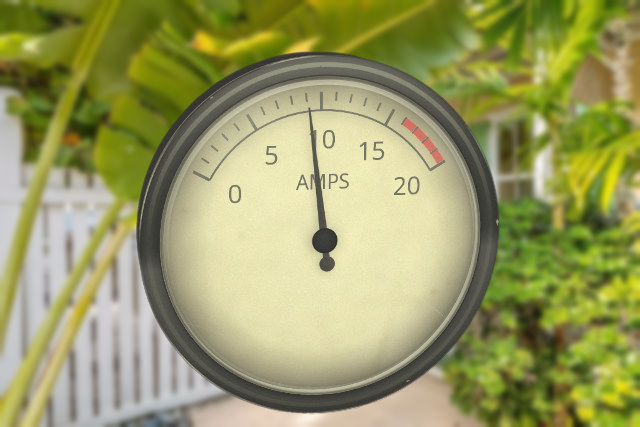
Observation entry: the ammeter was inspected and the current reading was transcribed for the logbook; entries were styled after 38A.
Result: 9A
